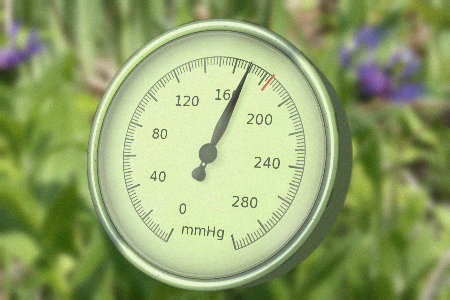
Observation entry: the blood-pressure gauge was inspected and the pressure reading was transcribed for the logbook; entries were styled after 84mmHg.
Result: 170mmHg
